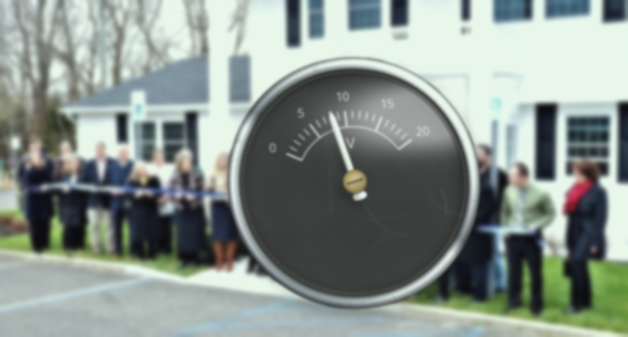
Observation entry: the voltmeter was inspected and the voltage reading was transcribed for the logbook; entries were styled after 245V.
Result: 8V
